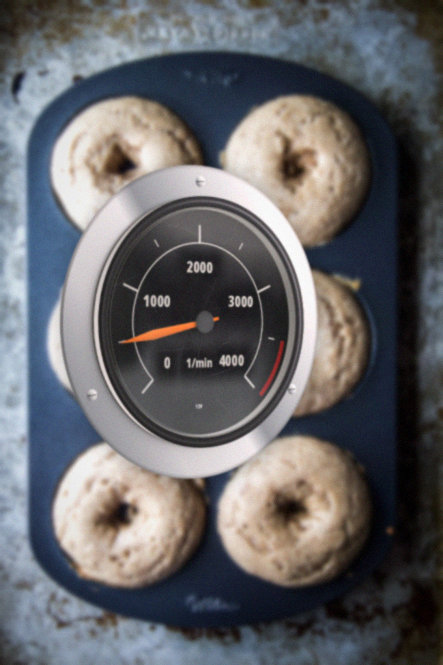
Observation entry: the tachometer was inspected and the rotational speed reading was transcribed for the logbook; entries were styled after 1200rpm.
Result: 500rpm
